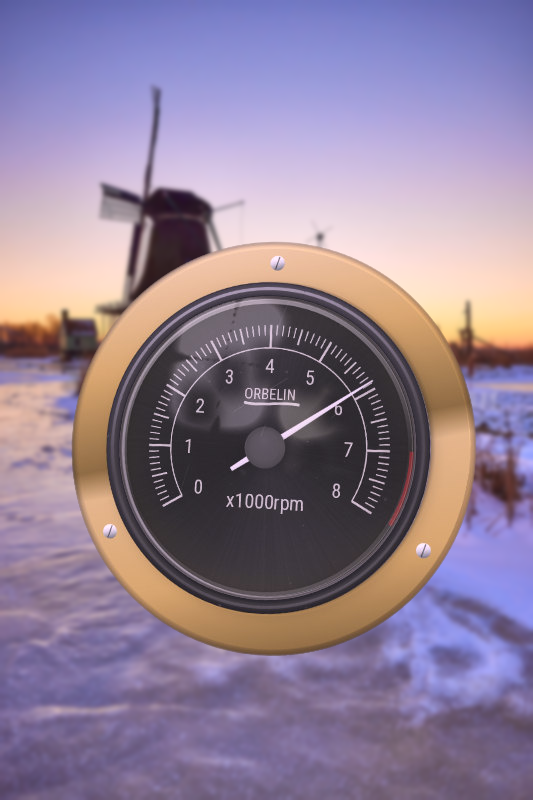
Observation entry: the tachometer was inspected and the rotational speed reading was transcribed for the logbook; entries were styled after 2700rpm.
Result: 5900rpm
